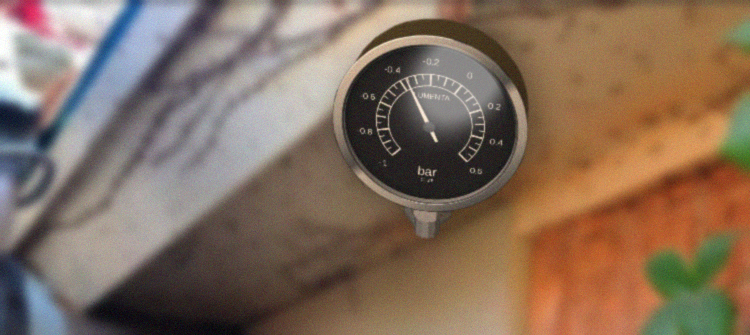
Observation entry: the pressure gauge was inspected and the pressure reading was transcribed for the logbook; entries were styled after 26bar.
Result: -0.35bar
